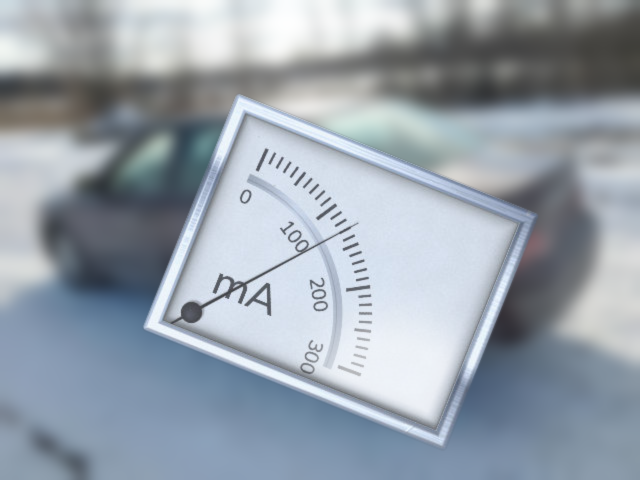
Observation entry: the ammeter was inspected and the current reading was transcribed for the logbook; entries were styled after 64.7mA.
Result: 130mA
